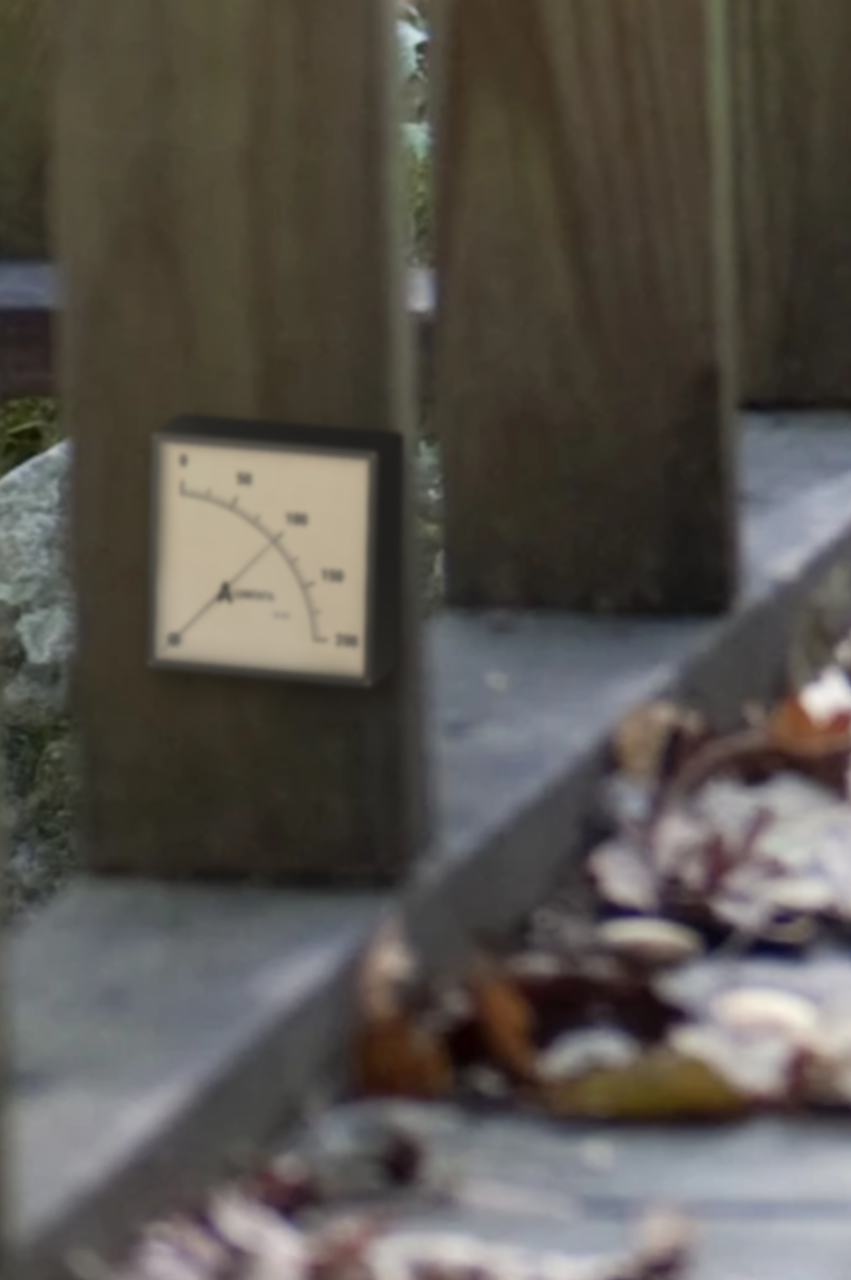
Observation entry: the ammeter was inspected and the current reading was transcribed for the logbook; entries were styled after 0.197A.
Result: 100A
